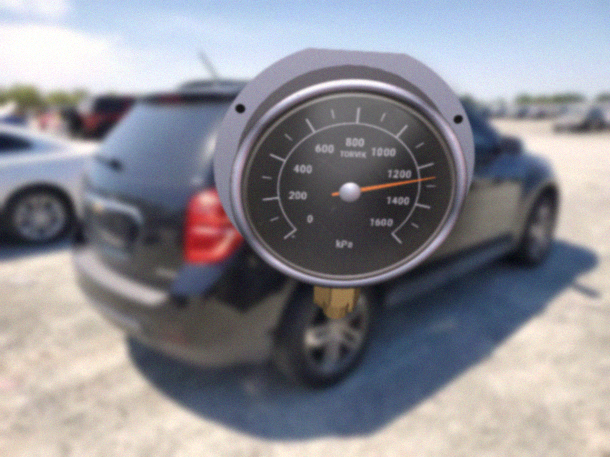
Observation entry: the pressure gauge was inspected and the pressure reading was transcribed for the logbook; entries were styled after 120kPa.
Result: 1250kPa
